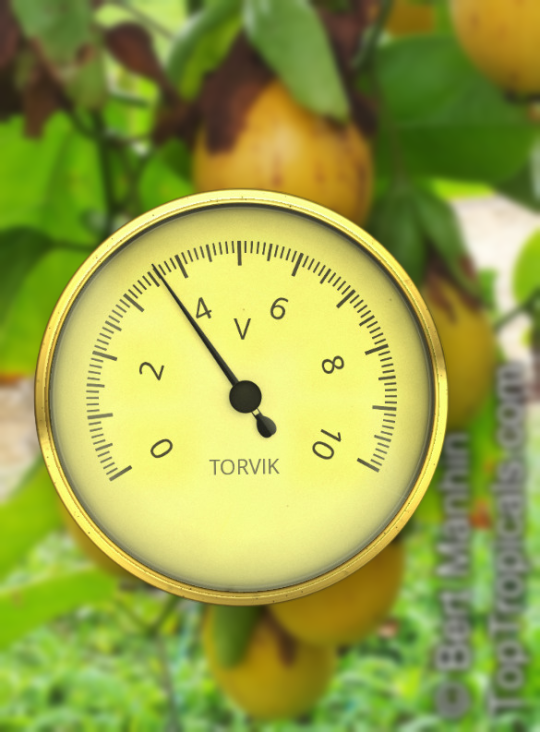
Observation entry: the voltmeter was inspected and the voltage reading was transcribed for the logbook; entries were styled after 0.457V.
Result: 3.6V
